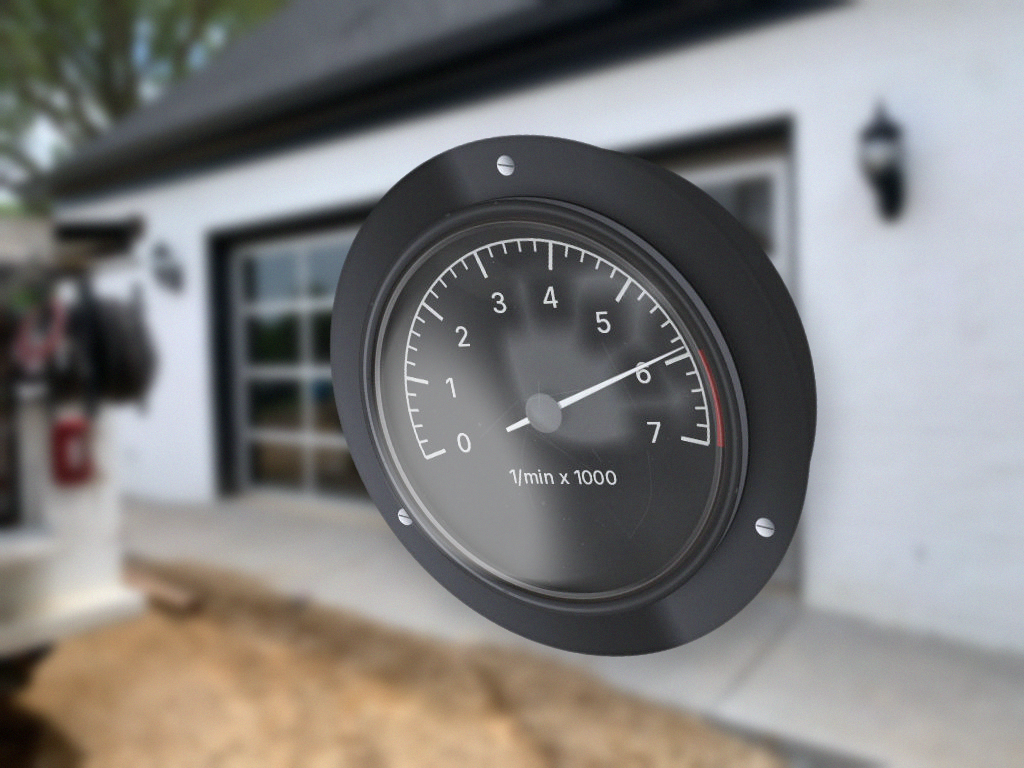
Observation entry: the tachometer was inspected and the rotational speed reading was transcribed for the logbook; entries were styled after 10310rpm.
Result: 5900rpm
